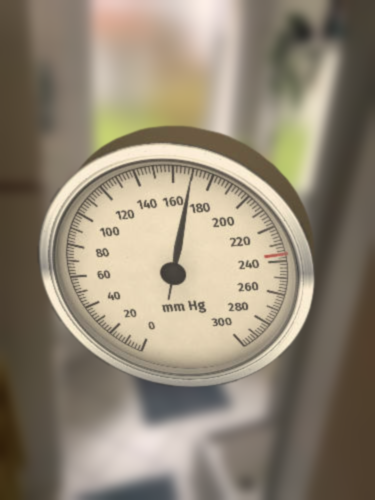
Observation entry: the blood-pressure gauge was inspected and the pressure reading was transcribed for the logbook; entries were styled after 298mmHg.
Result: 170mmHg
